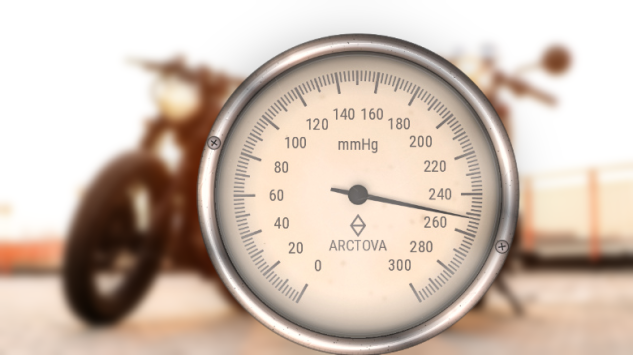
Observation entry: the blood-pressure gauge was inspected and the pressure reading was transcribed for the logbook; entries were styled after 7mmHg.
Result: 252mmHg
